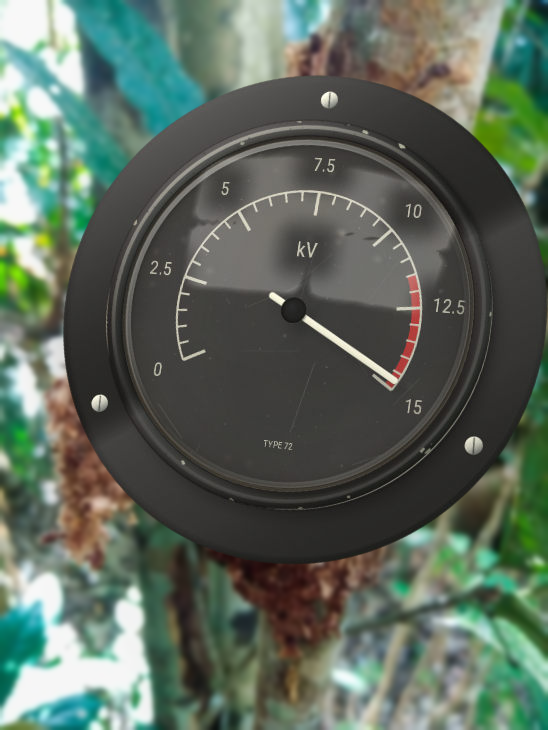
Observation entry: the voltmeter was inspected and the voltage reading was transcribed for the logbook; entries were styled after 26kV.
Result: 14.75kV
